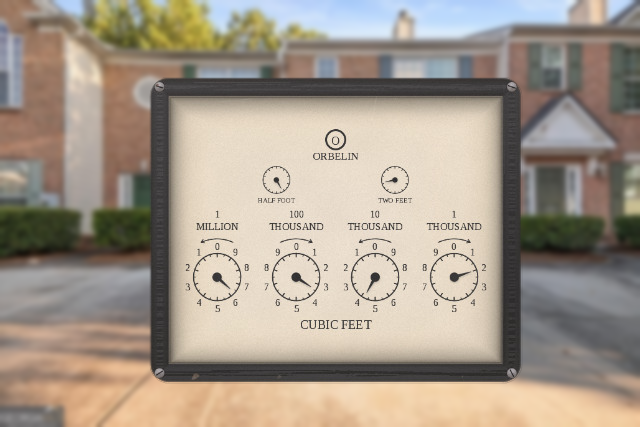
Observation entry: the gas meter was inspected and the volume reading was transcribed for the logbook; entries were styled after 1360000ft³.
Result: 634200ft³
